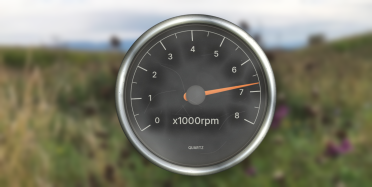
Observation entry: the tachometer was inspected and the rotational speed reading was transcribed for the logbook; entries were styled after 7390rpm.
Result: 6750rpm
